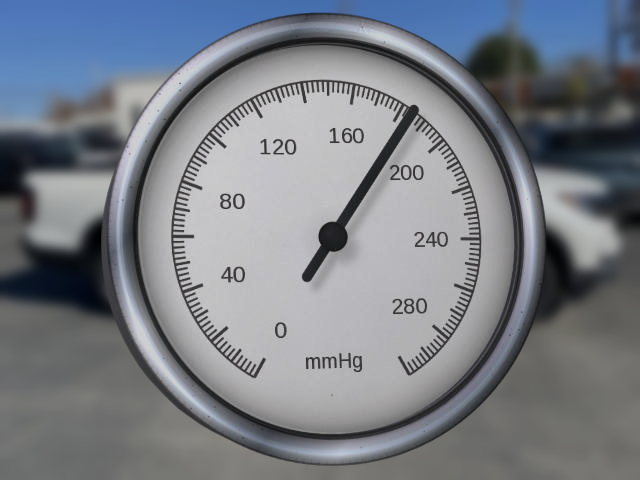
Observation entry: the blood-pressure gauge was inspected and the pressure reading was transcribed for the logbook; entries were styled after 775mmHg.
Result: 184mmHg
